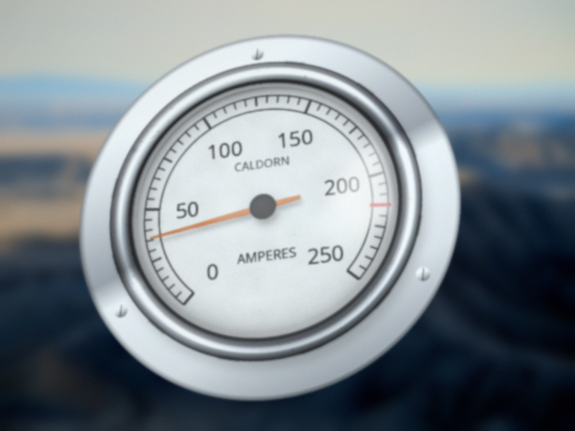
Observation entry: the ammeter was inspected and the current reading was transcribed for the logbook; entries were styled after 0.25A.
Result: 35A
